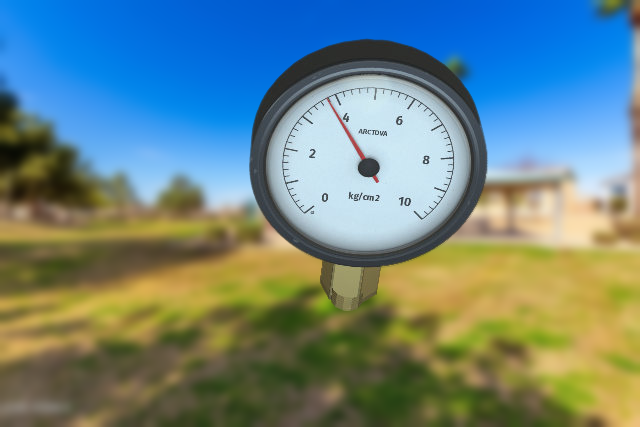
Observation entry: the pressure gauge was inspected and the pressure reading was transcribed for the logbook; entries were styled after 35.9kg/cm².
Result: 3.8kg/cm²
